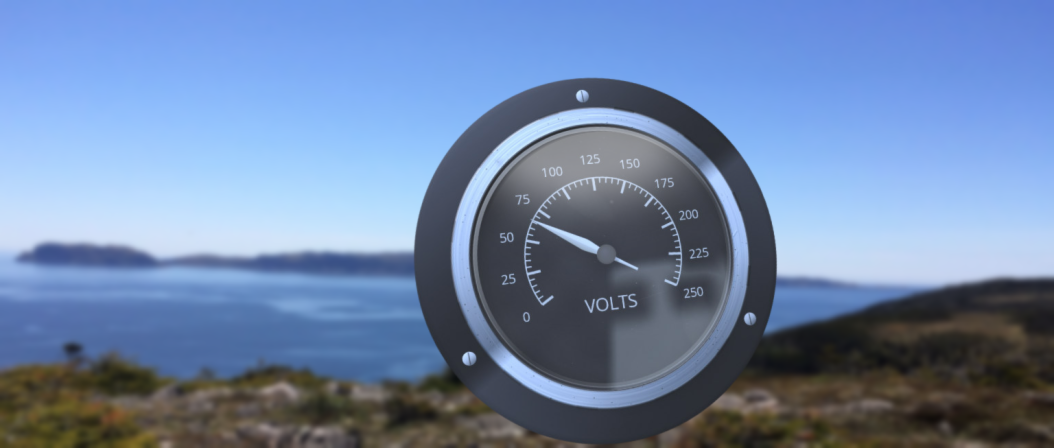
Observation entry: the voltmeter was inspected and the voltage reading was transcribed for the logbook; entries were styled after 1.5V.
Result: 65V
